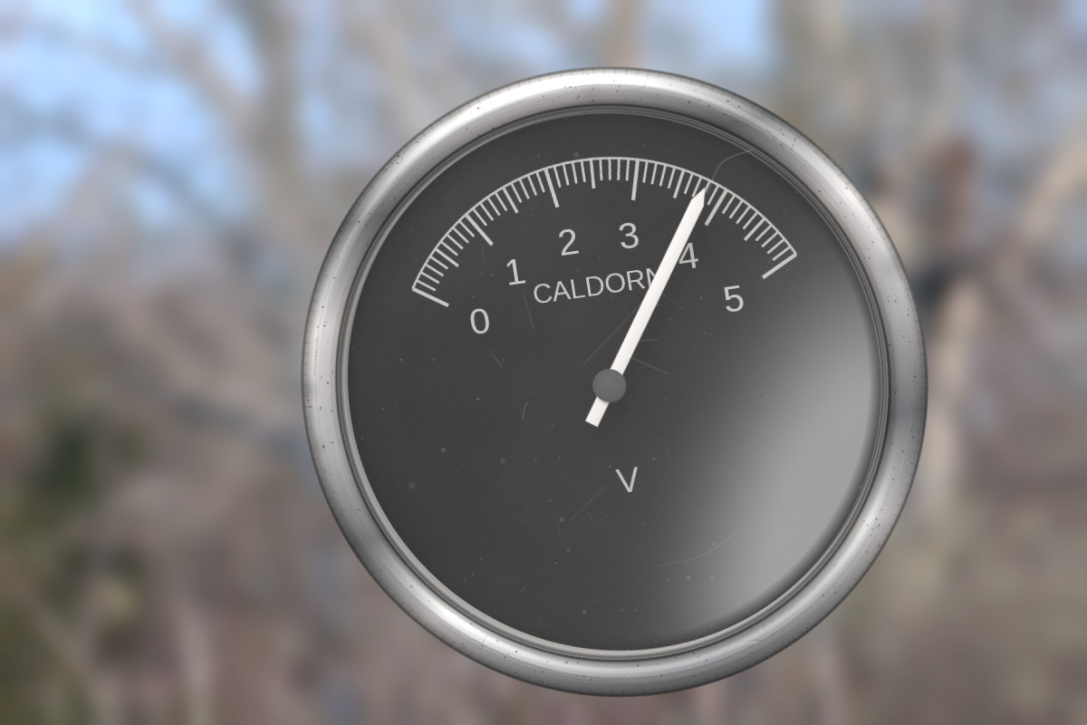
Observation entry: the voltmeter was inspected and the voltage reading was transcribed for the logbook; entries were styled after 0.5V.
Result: 3.8V
